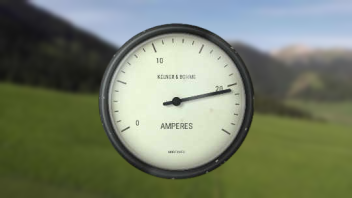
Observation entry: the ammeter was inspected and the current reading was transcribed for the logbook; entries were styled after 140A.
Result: 20.5A
